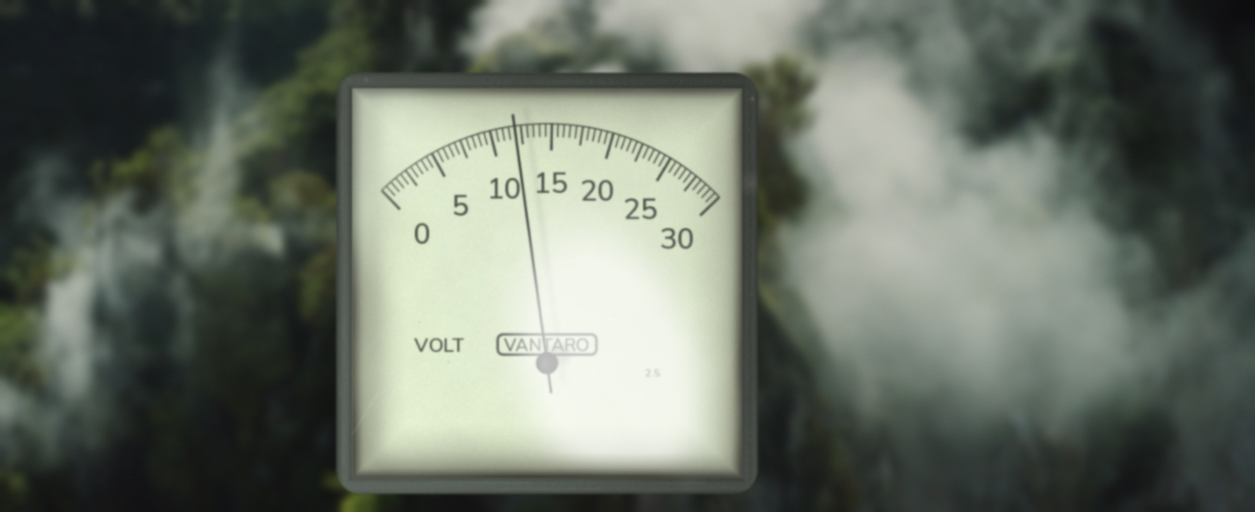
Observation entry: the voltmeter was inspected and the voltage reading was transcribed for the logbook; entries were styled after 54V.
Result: 12V
